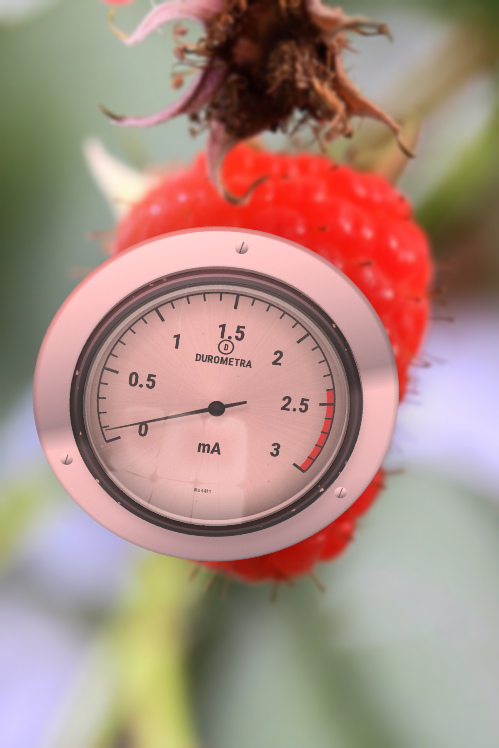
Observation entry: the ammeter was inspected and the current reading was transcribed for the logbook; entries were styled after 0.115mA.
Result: 0.1mA
